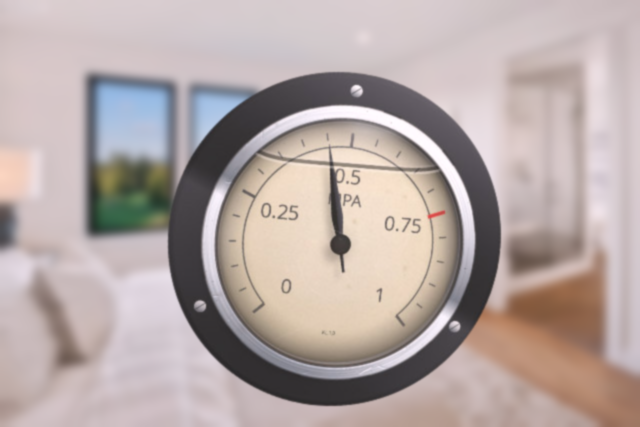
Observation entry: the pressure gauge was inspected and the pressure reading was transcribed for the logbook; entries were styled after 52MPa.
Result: 0.45MPa
